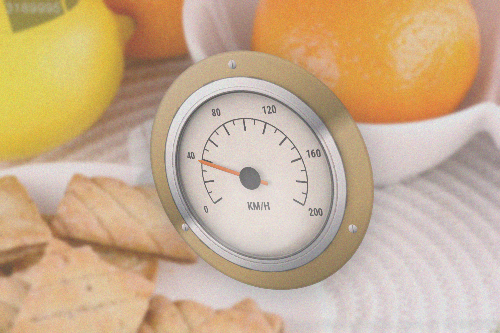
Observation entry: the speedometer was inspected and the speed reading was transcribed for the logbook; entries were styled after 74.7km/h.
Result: 40km/h
